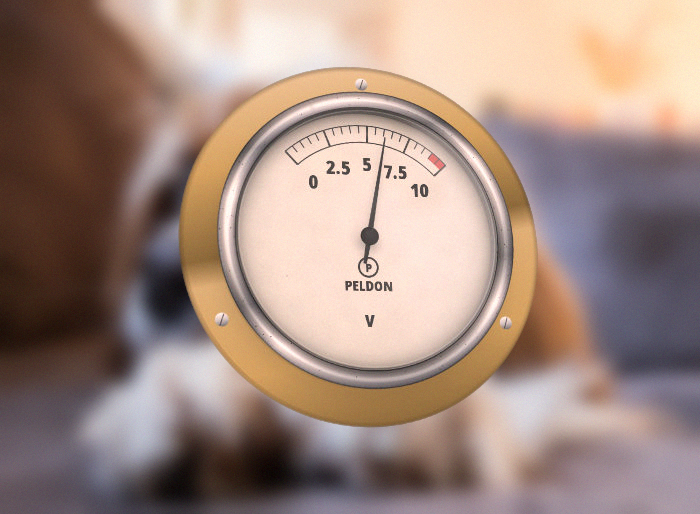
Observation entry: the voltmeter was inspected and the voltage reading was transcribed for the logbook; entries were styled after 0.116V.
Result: 6V
